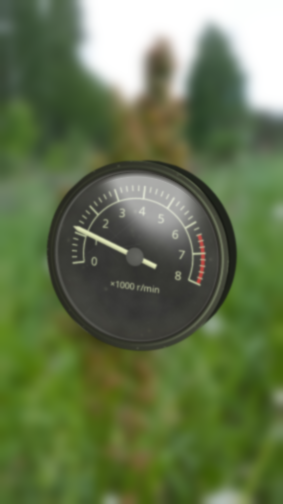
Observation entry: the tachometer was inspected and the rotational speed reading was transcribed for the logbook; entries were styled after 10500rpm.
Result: 1200rpm
